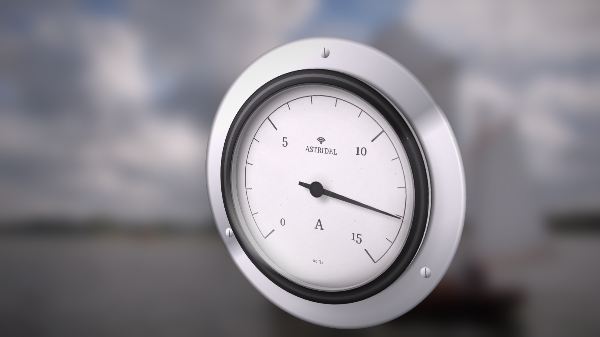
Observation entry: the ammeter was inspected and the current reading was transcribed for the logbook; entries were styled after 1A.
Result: 13A
